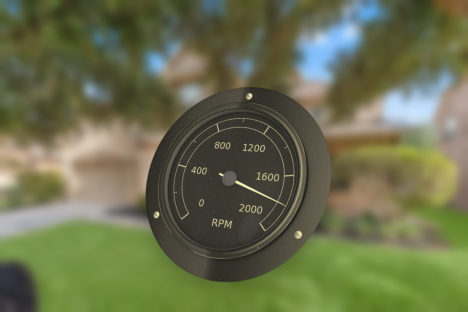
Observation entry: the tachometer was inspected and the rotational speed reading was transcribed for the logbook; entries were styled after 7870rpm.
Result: 1800rpm
